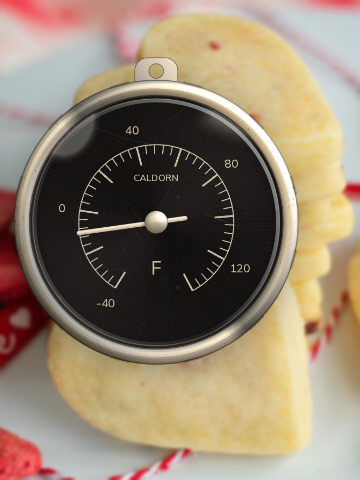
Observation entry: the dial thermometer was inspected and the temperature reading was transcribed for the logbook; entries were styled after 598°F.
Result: -10°F
